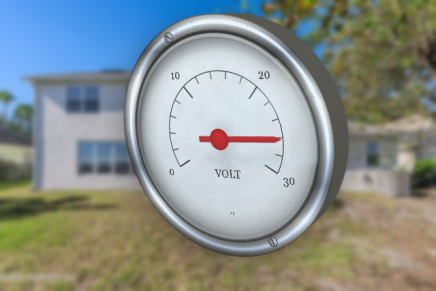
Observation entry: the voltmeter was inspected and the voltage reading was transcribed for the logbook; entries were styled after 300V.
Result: 26V
